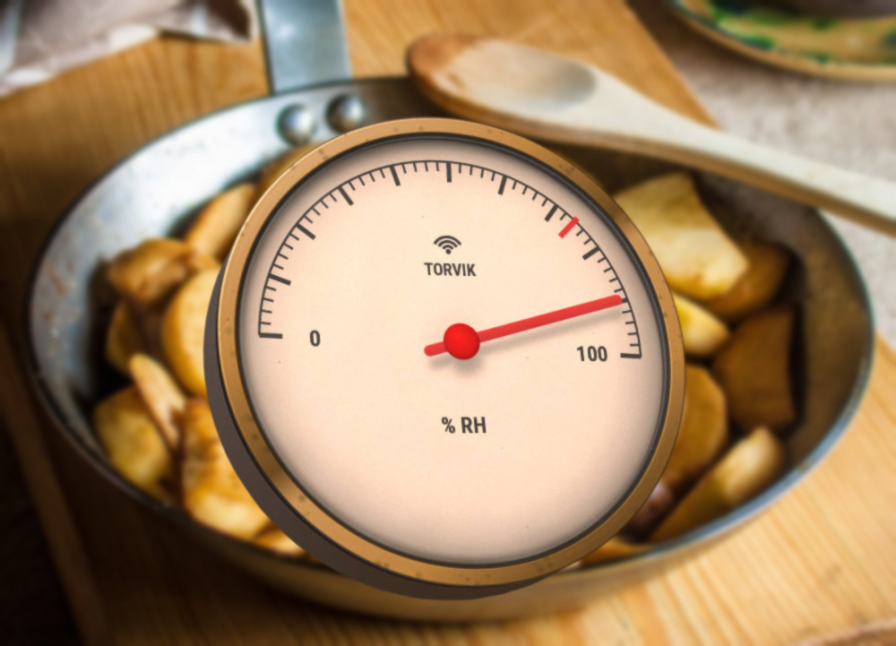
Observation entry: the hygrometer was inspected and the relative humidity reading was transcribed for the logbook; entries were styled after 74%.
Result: 90%
